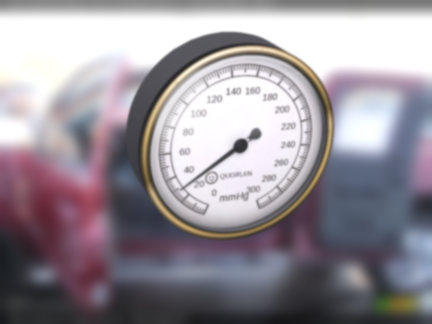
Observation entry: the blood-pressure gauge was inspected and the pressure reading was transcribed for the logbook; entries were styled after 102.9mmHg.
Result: 30mmHg
